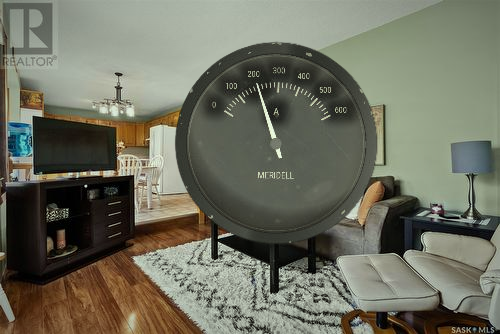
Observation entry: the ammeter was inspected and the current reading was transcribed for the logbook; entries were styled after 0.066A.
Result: 200A
